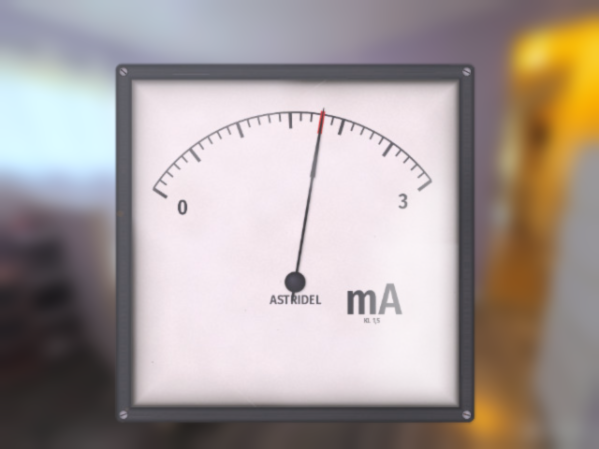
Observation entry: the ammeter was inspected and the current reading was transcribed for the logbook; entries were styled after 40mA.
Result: 1.8mA
